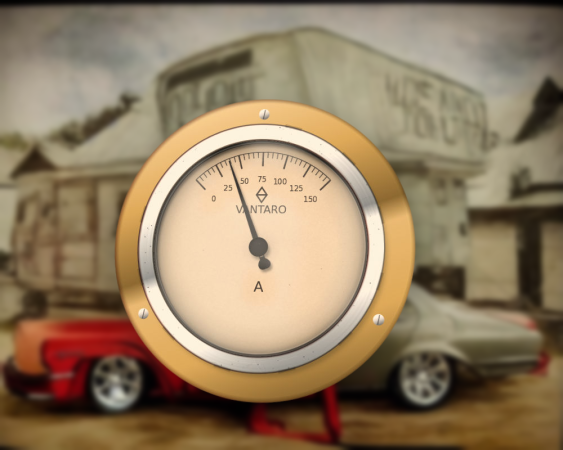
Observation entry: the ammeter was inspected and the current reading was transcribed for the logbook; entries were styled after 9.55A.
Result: 40A
